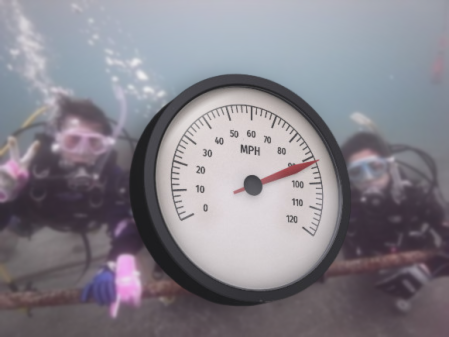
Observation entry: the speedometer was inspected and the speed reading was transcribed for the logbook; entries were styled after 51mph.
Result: 92mph
